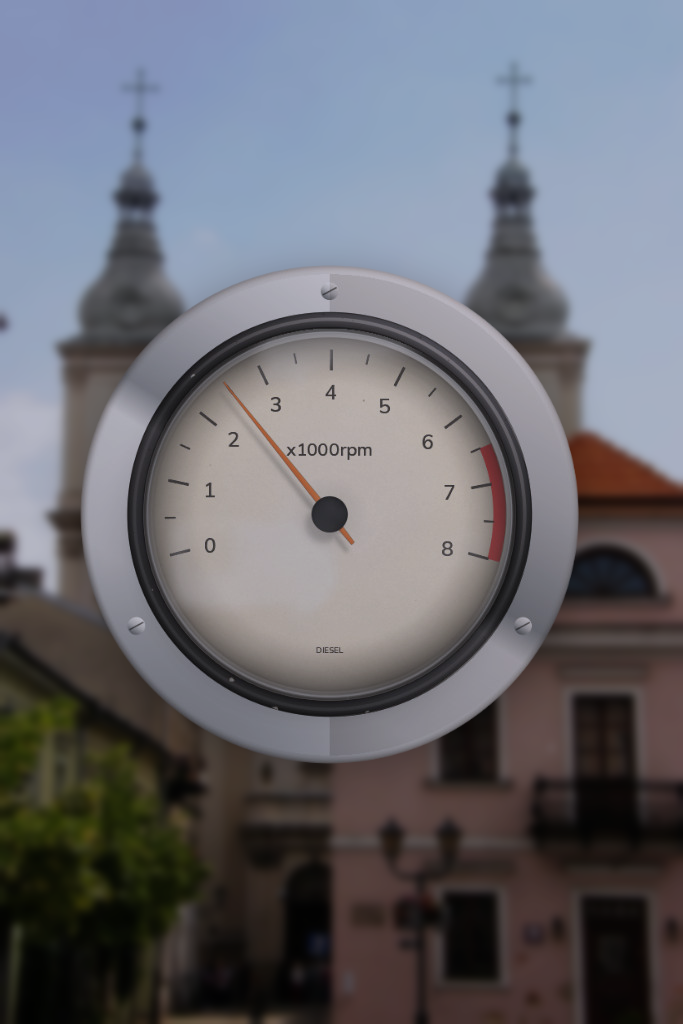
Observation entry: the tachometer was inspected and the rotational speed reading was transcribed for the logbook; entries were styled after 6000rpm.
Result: 2500rpm
